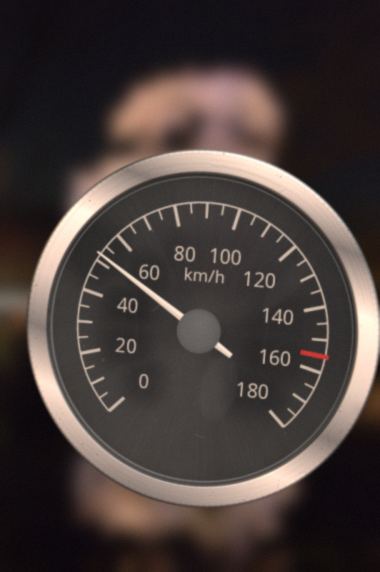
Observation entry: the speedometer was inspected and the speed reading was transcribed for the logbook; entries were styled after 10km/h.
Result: 52.5km/h
